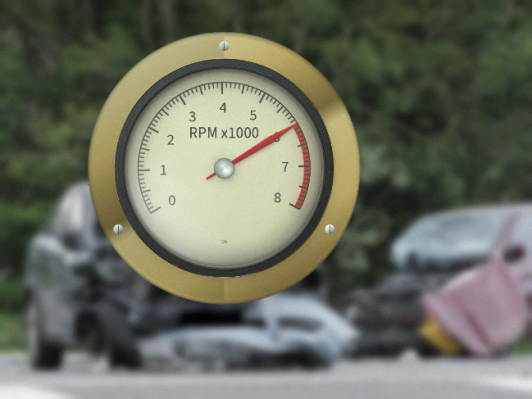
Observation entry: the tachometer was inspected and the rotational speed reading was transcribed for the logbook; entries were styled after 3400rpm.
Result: 6000rpm
